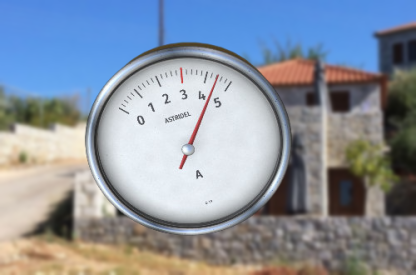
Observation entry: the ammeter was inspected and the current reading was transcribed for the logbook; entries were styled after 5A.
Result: 4.4A
